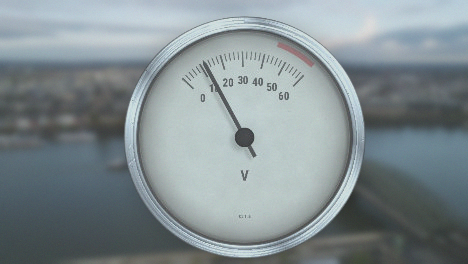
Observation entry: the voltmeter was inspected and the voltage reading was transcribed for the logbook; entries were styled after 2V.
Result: 12V
